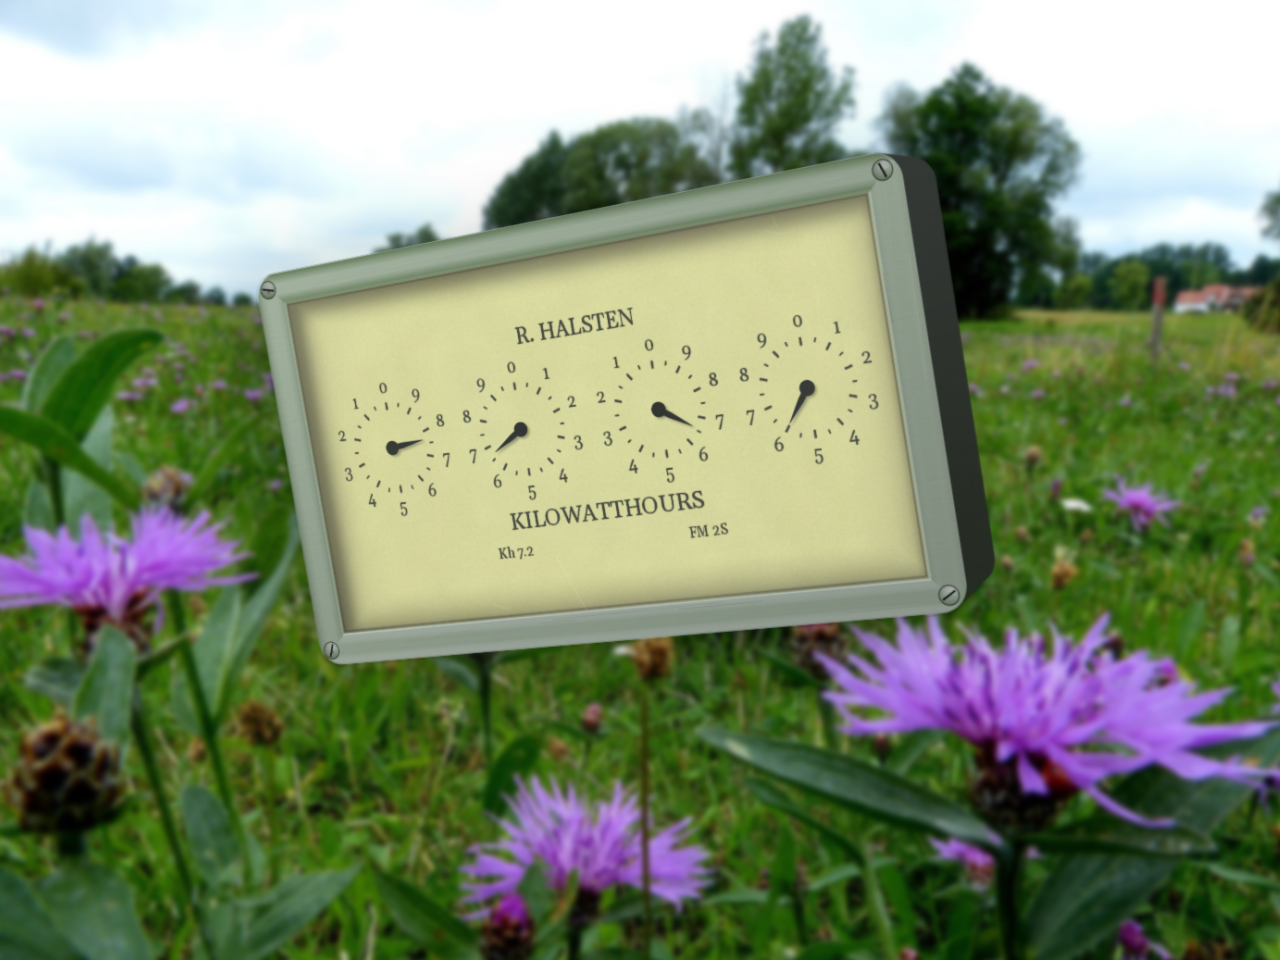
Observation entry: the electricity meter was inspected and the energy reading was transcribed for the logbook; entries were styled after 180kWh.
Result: 7666kWh
